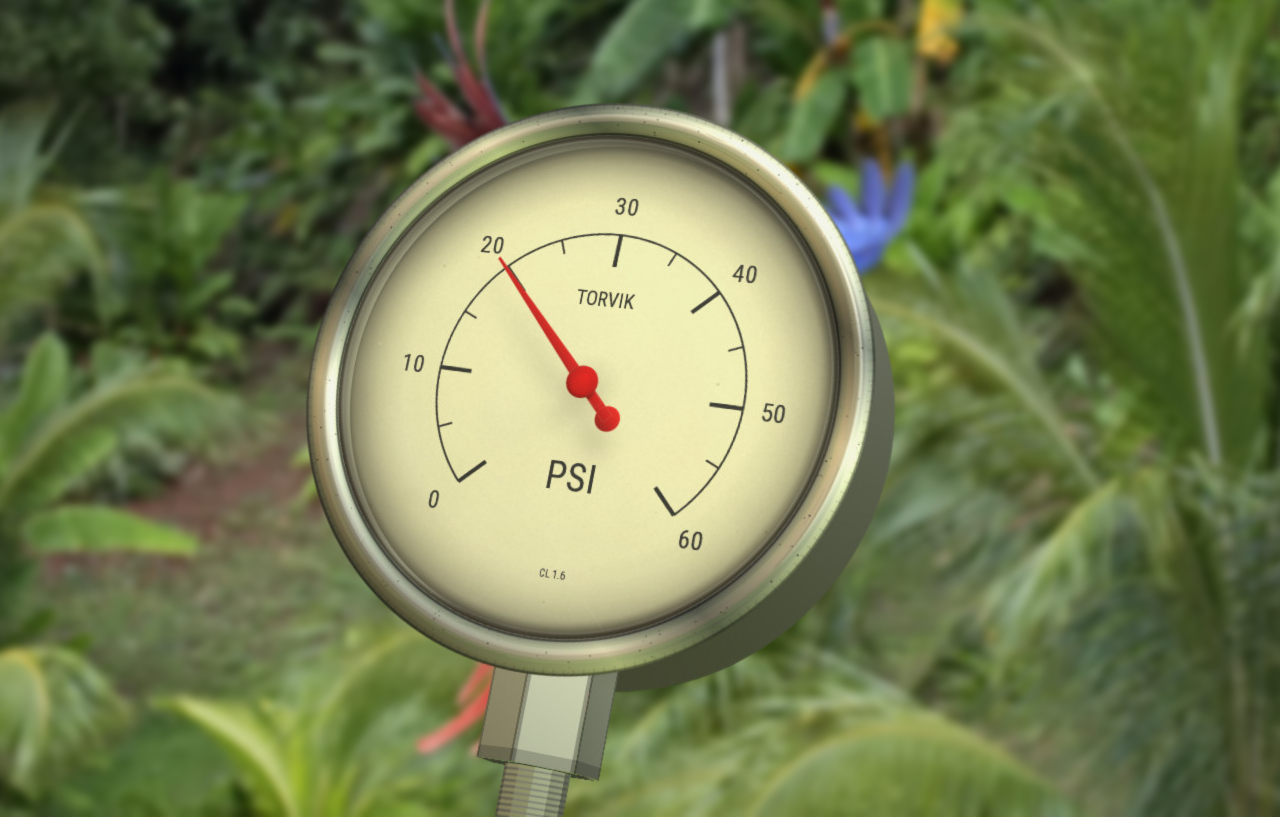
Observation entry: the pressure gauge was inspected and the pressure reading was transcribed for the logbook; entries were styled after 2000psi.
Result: 20psi
